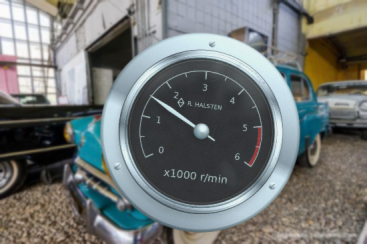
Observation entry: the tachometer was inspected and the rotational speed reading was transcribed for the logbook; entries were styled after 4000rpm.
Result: 1500rpm
